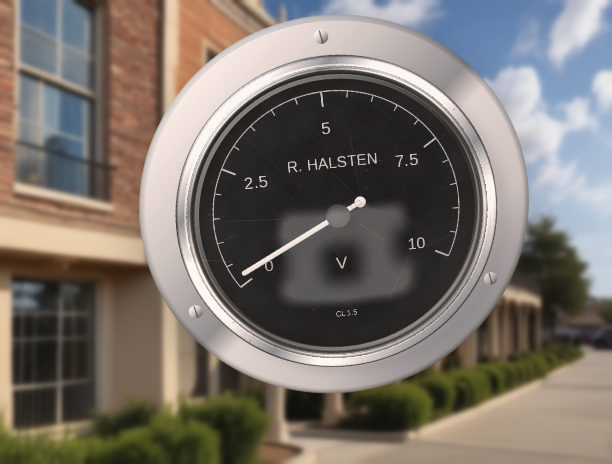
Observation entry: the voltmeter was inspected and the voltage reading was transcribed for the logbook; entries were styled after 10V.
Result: 0.25V
